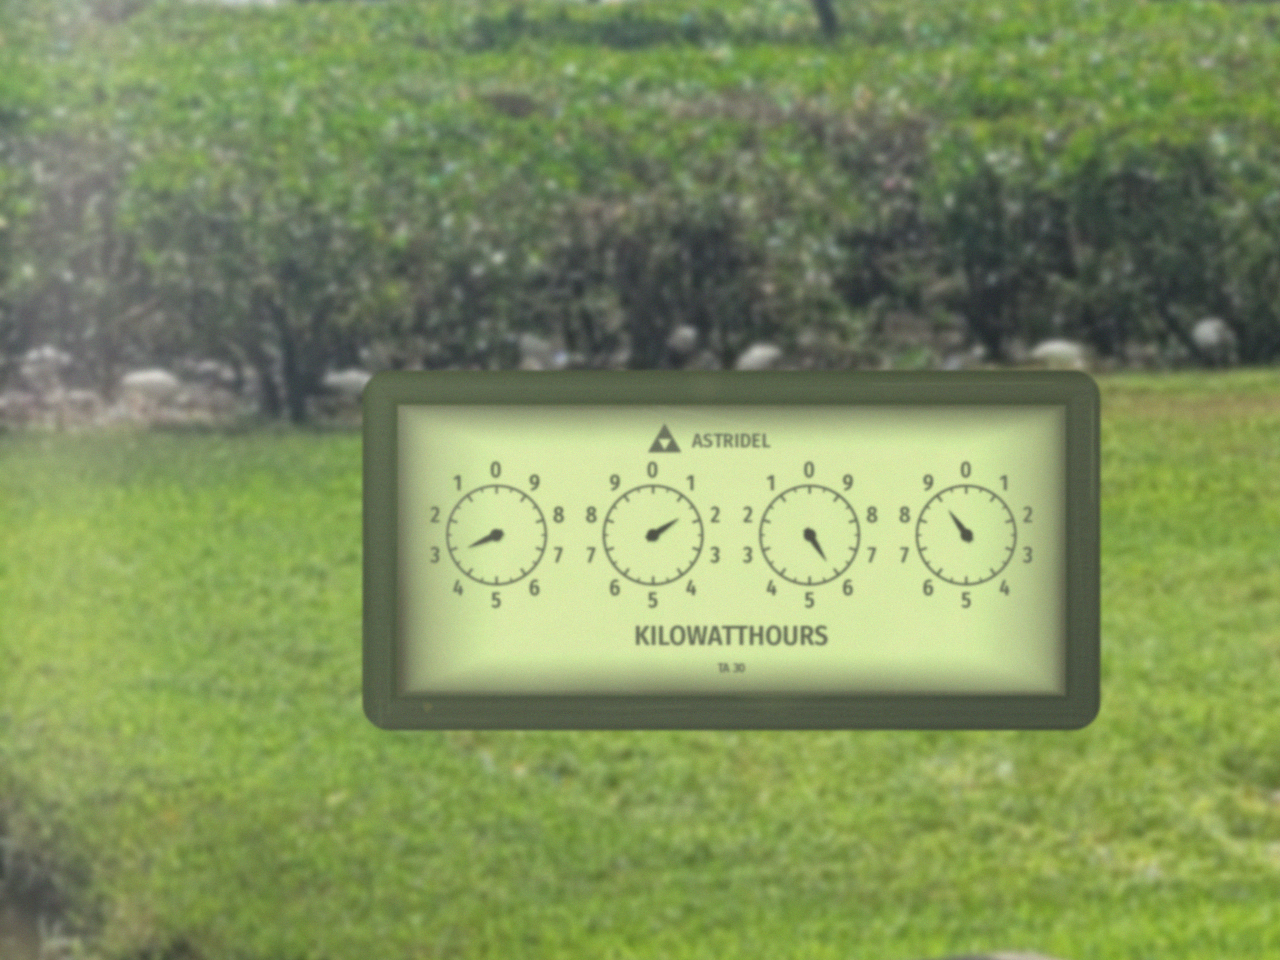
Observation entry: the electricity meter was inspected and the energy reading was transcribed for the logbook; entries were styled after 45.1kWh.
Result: 3159kWh
